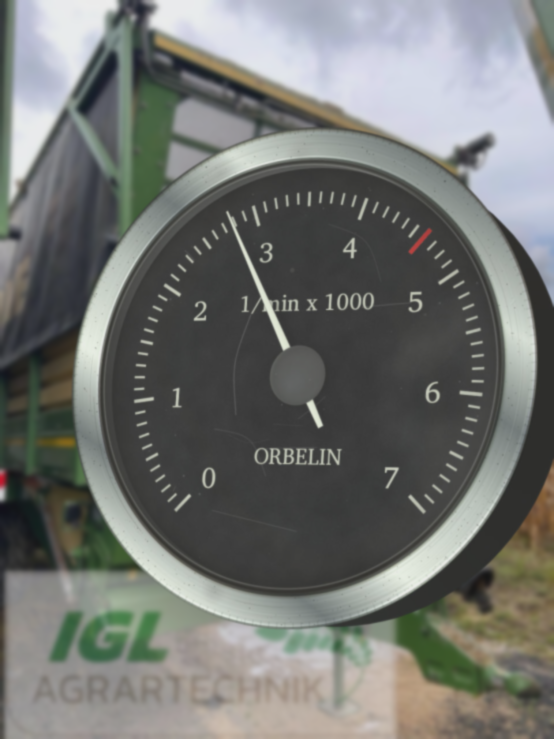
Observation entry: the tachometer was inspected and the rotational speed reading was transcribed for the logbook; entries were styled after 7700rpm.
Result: 2800rpm
